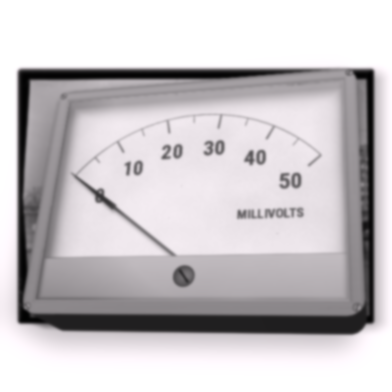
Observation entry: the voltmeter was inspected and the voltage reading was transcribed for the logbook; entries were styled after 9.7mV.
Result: 0mV
